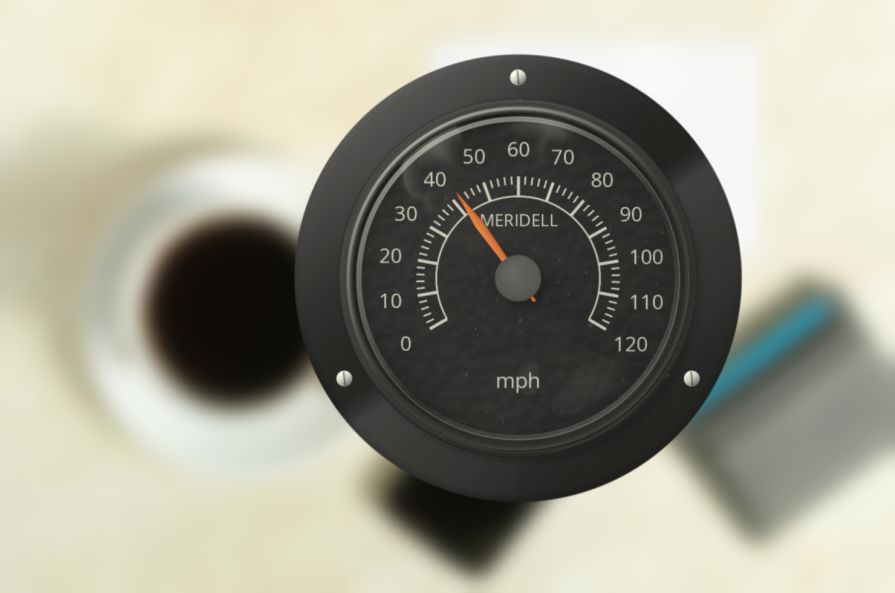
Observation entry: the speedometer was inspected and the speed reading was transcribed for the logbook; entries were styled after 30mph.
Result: 42mph
